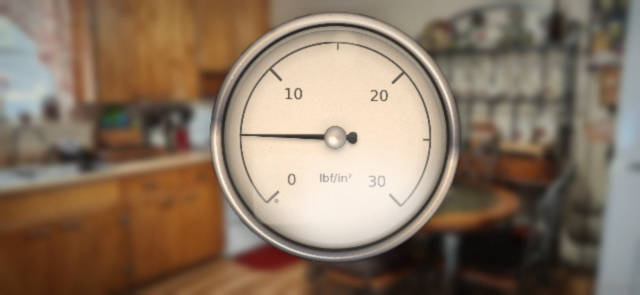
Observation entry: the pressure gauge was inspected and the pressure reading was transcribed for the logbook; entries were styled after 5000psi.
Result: 5psi
